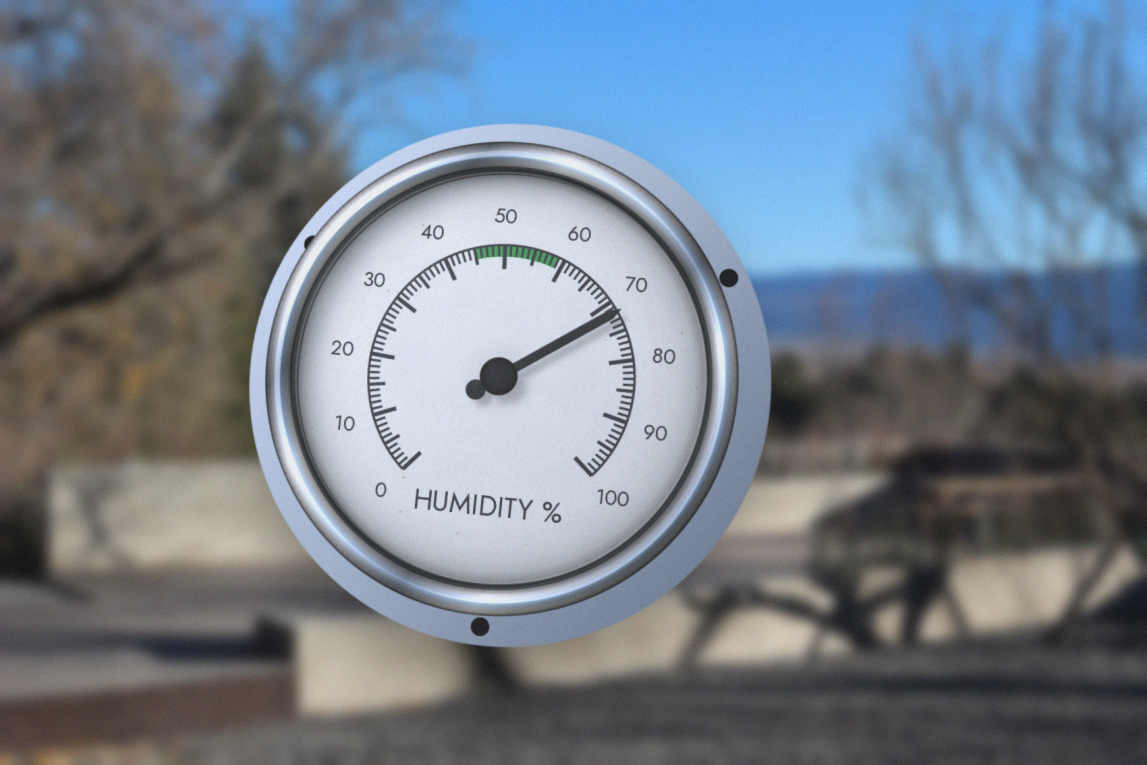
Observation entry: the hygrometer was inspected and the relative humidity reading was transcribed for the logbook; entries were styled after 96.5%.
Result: 72%
